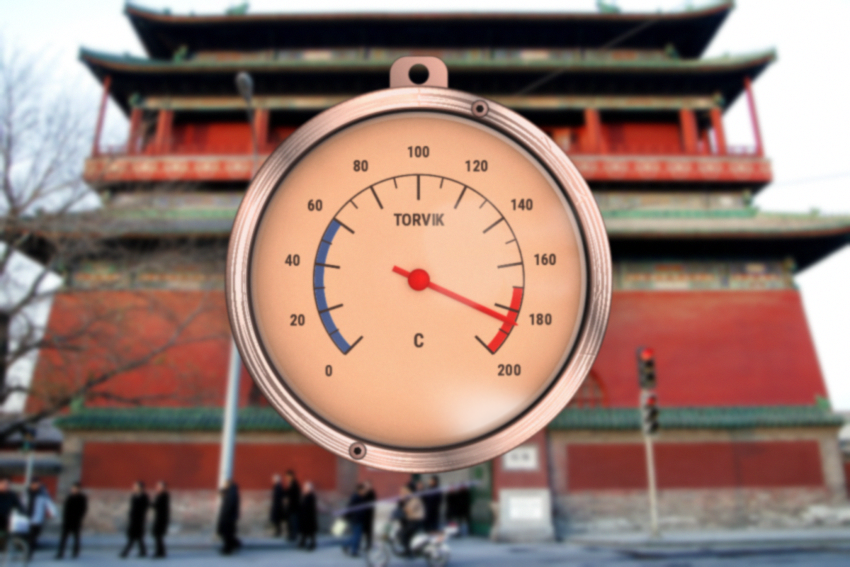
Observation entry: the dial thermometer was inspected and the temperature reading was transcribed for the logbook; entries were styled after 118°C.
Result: 185°C
